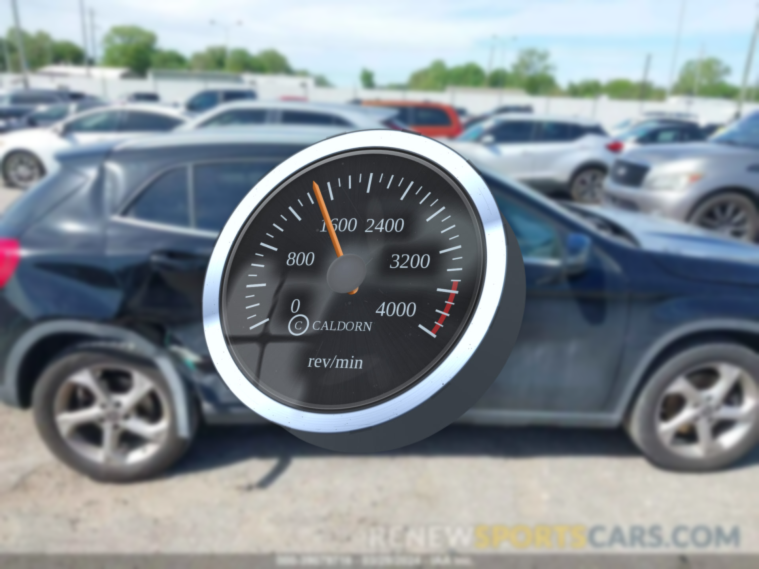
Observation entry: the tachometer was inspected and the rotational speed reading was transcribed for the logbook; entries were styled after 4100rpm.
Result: 1500rpm
